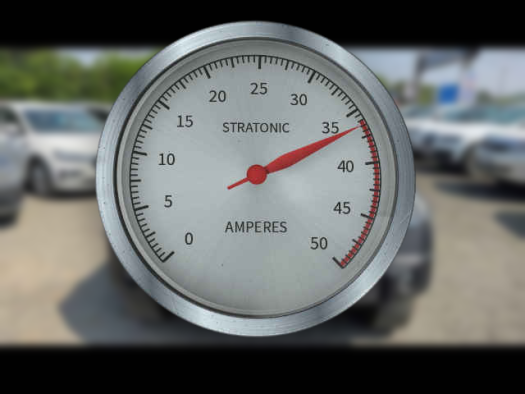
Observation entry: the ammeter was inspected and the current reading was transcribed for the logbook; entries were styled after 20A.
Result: 36.5A
